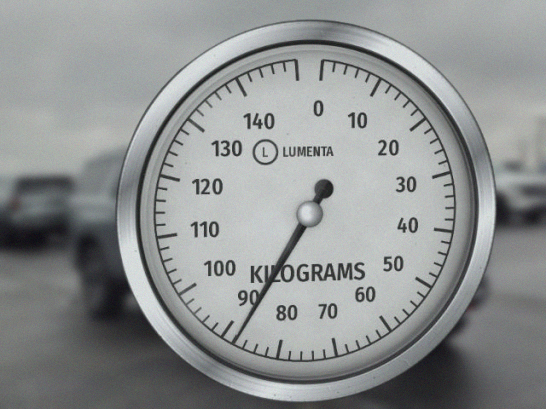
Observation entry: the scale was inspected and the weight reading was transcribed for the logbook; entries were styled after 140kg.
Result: 88kg
